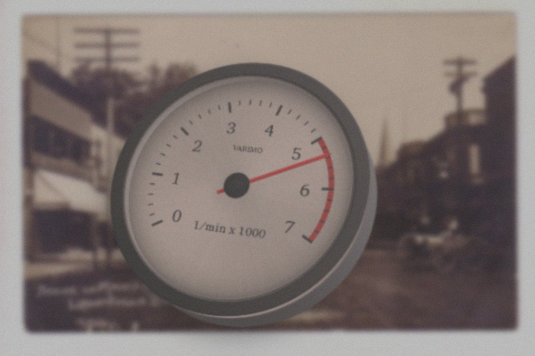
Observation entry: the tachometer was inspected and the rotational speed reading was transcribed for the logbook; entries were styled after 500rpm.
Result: 5400rpm
